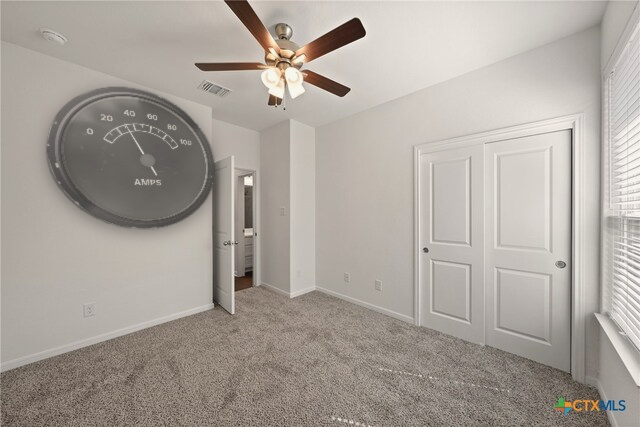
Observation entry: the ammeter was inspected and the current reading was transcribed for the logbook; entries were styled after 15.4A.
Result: 30A
